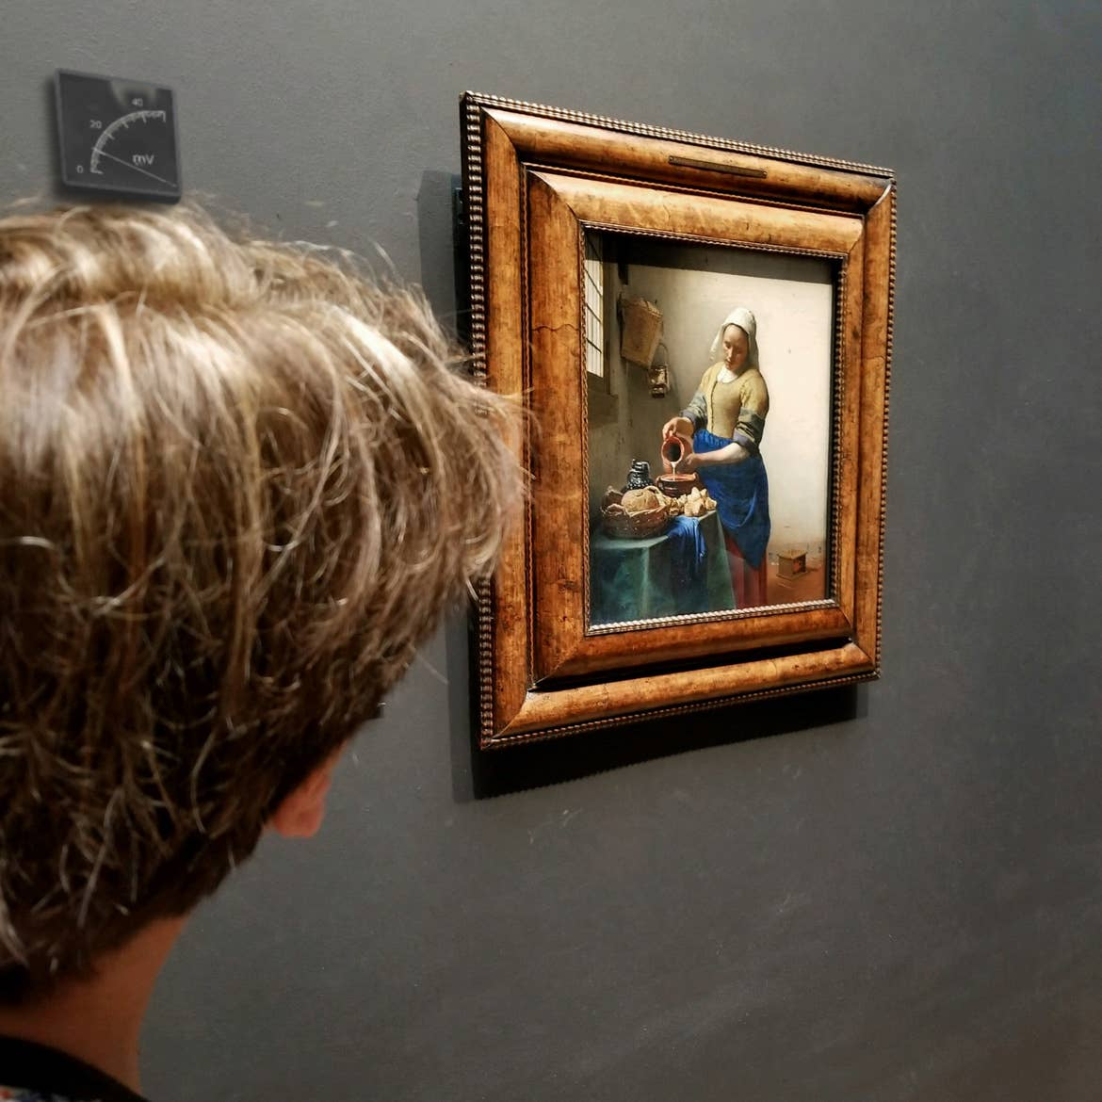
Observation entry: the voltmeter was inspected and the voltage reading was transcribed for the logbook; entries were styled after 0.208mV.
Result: 10mV
